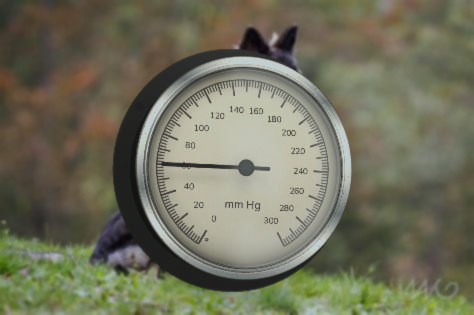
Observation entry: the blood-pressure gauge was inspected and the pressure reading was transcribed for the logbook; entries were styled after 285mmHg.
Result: 60mmHg
